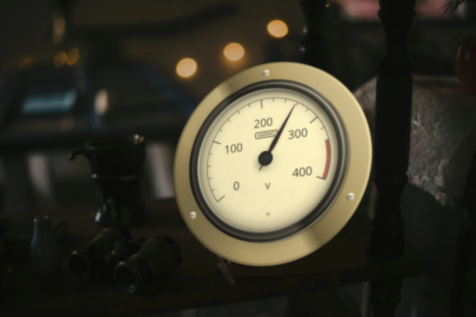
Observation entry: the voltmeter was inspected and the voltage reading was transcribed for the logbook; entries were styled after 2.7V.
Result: 260V
